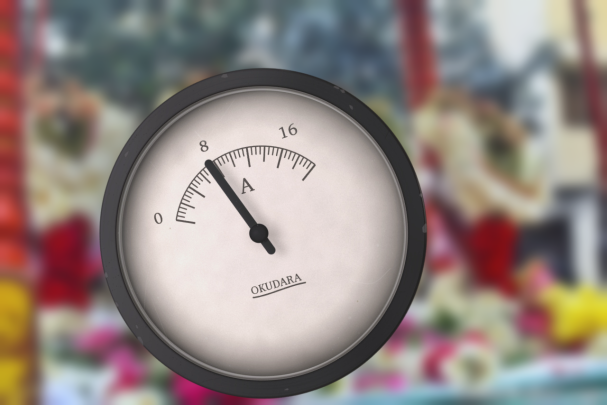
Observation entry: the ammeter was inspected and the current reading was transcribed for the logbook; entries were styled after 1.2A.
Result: 7.5A
